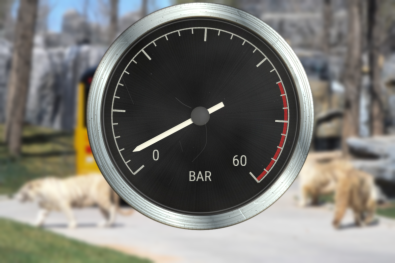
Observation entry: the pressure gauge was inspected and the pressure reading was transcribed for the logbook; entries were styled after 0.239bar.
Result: 3bar
